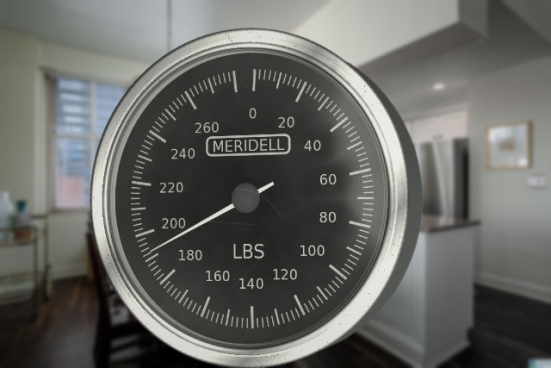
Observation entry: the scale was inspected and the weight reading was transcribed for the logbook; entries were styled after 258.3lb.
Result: 192lb
